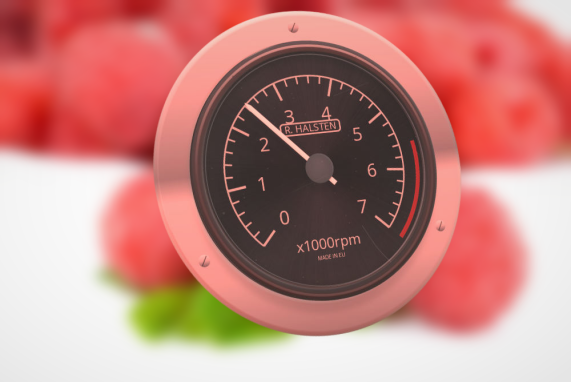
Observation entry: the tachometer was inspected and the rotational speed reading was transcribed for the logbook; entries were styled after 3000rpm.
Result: 2400rpm
